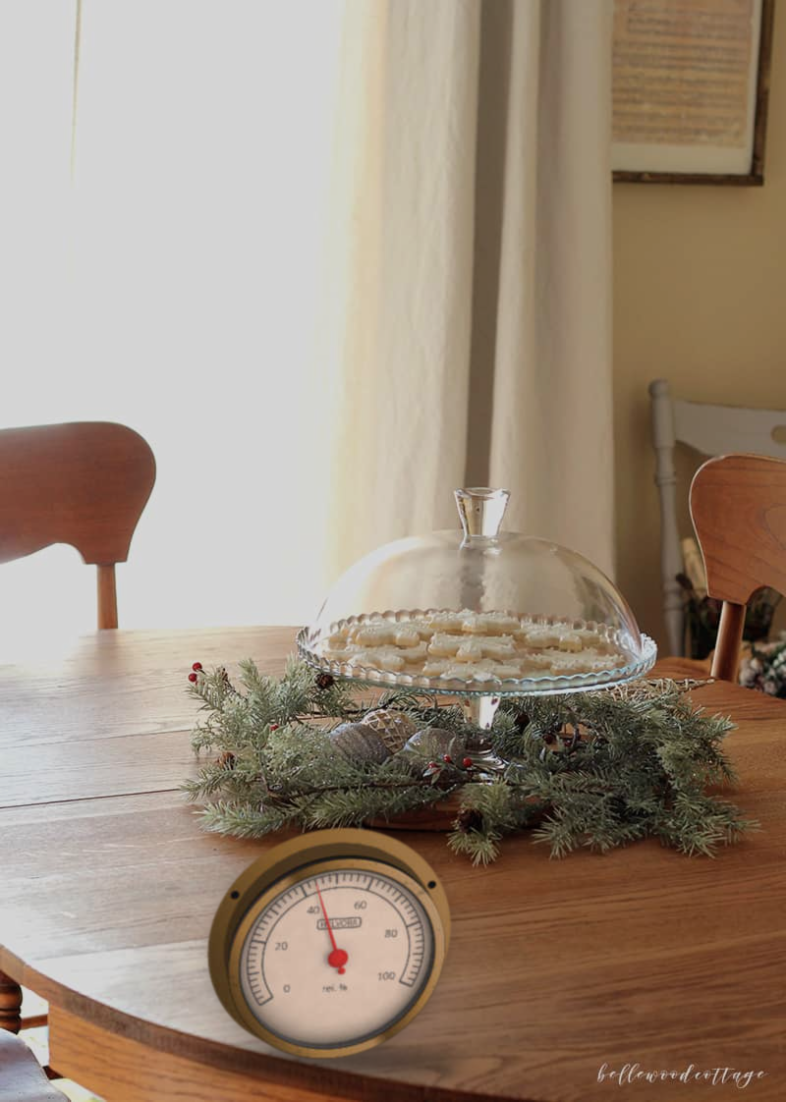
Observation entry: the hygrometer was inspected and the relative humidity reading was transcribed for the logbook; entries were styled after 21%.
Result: 44%
